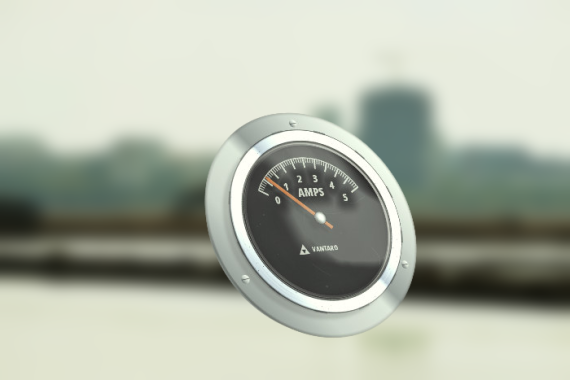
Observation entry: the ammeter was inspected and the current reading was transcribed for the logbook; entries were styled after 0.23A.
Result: 0.5A
